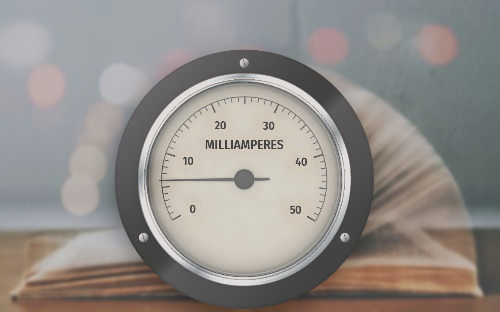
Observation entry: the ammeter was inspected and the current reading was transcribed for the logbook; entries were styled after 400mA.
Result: 6mA
